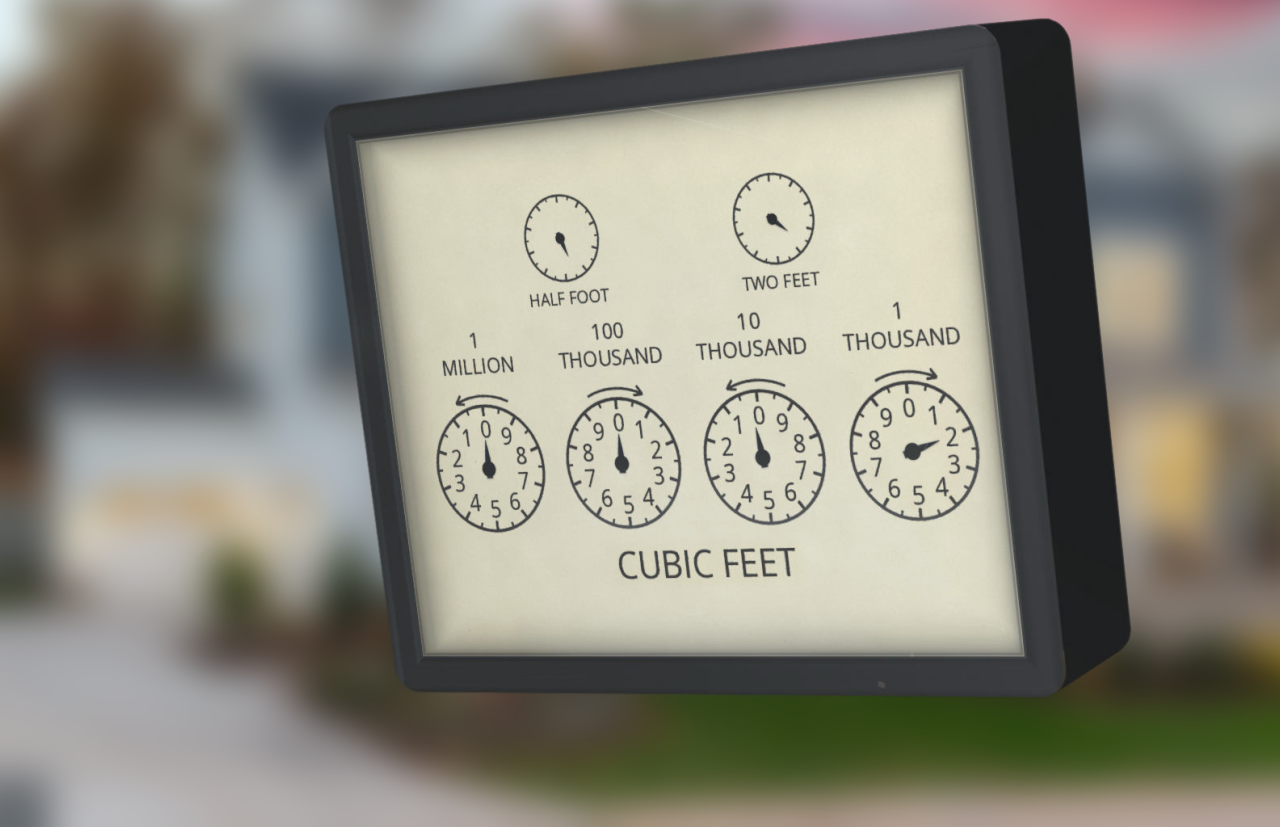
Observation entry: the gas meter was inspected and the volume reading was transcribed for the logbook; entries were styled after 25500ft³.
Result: 200ft³
